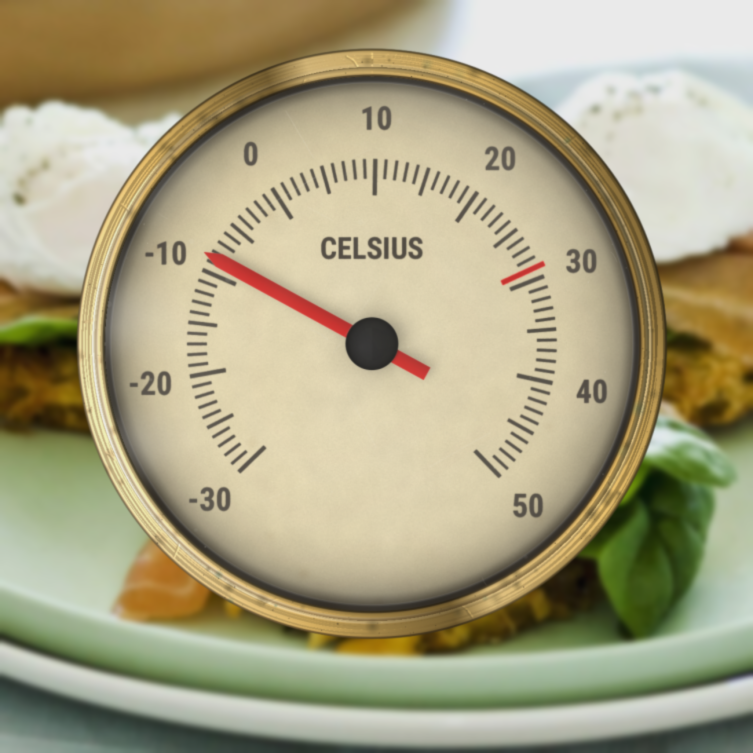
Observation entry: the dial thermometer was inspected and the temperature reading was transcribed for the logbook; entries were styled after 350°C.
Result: -8.5°C
